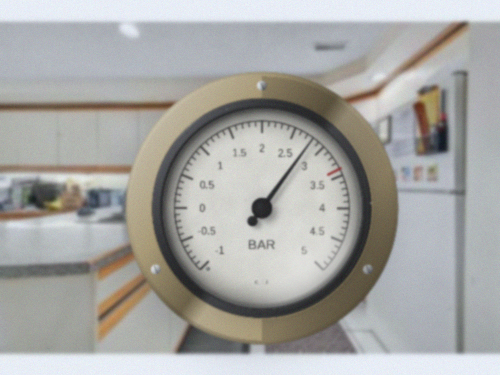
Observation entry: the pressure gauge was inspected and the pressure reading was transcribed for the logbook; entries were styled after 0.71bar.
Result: 2.8bar
